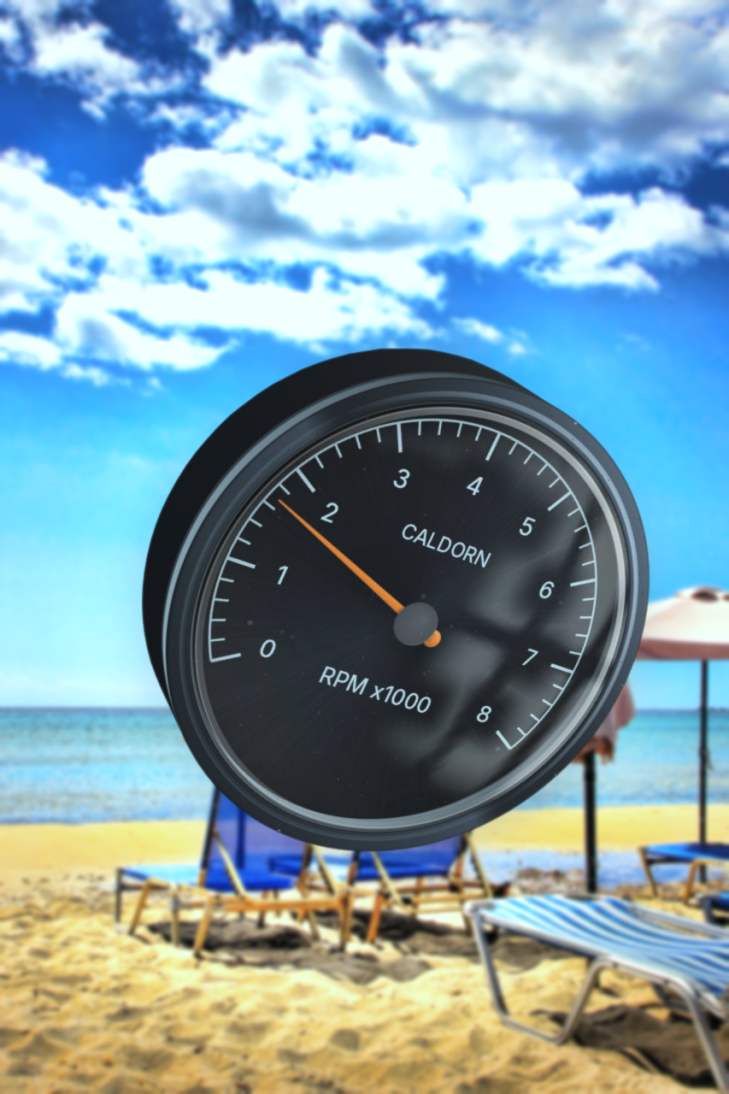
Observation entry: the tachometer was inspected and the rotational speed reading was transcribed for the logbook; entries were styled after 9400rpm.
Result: 1700rpm
